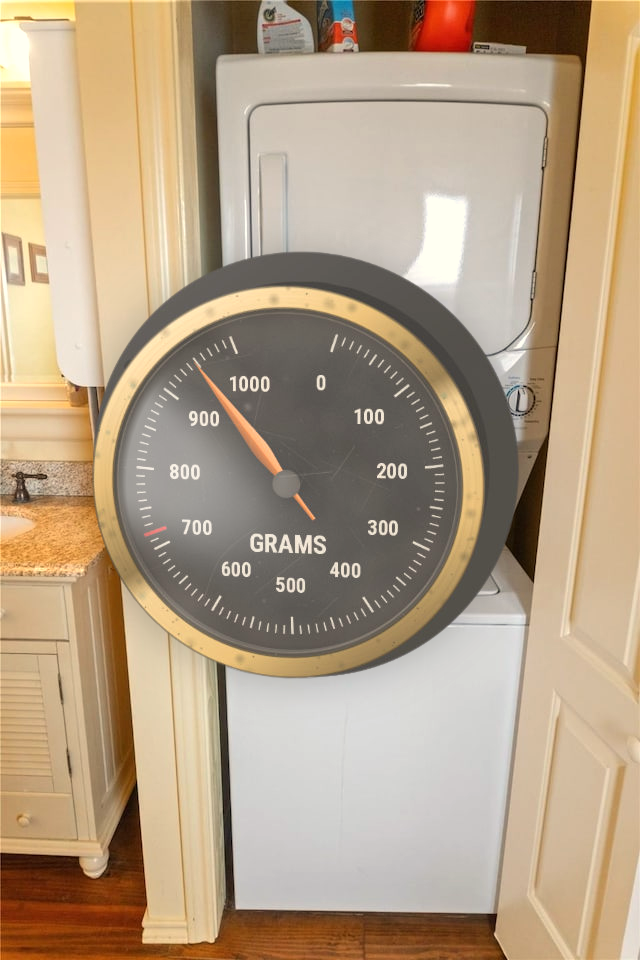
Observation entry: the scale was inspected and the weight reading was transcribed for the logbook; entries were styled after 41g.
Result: 950g
